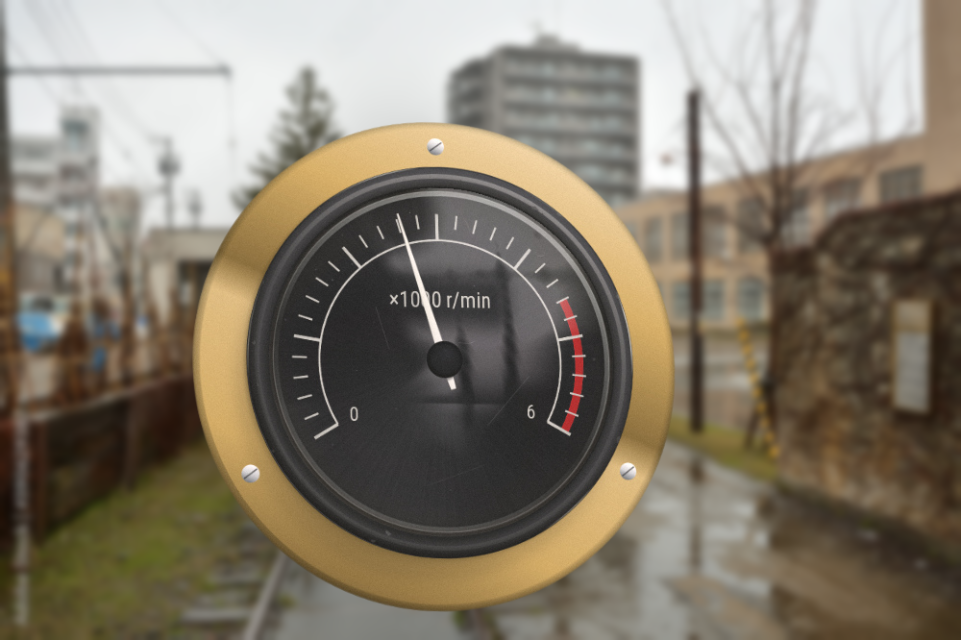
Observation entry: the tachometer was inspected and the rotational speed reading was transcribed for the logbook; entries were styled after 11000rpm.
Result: 2600rpm
